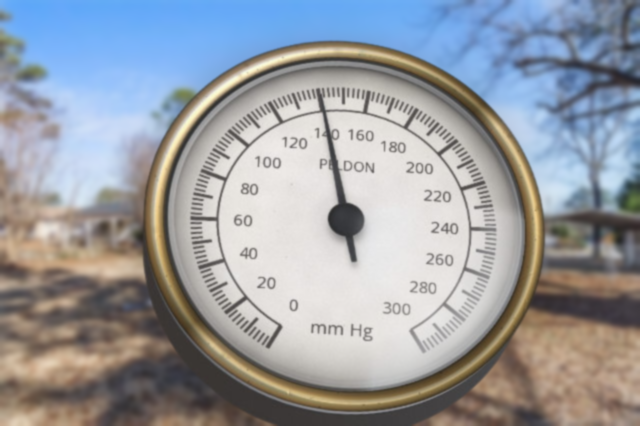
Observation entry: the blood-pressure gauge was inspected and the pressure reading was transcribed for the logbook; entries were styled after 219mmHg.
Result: 140mmHg
